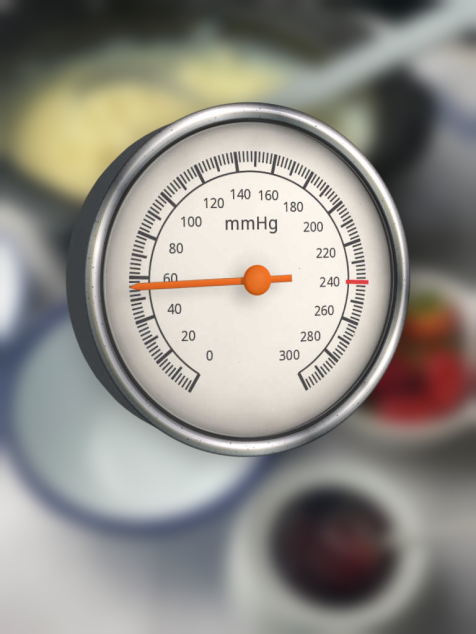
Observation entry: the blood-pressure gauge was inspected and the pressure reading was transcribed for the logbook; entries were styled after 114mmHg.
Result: 56mmHg
